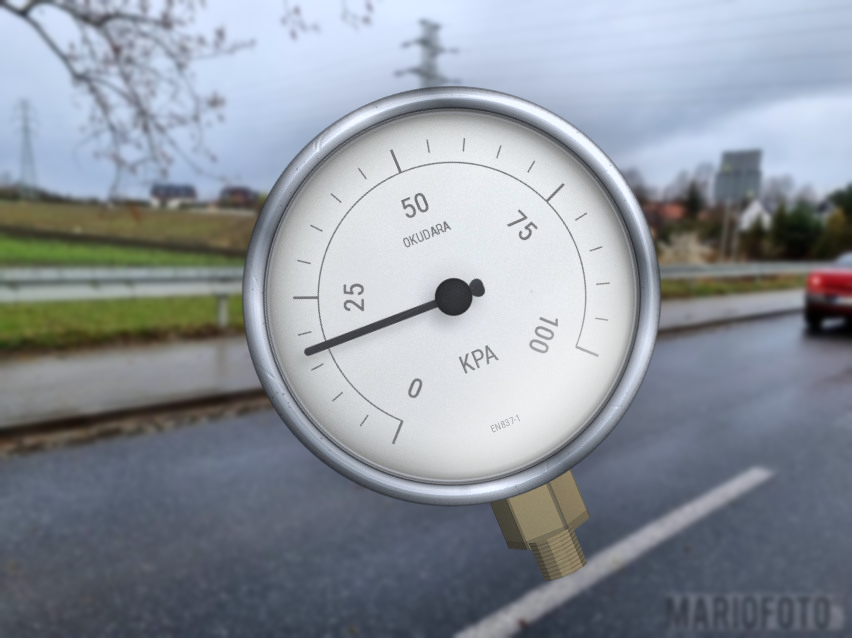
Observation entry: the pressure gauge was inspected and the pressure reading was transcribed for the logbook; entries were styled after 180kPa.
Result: 17.5kPa
